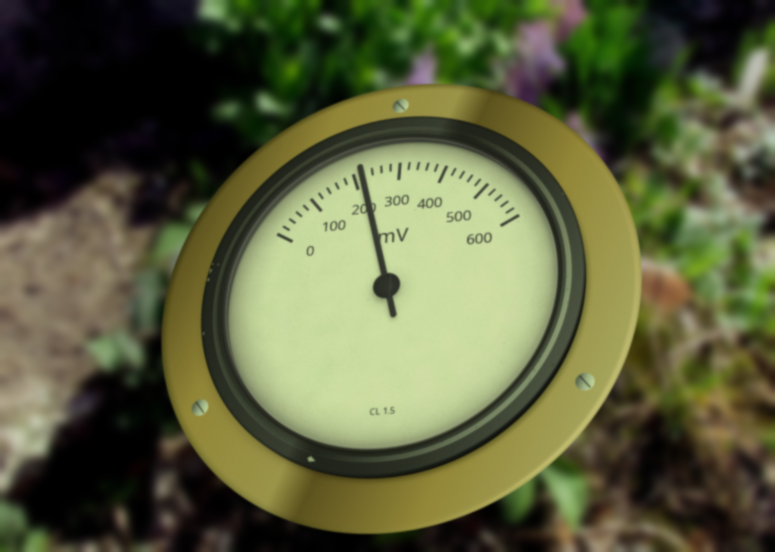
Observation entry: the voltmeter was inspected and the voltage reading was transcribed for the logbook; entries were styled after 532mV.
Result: 220mV
